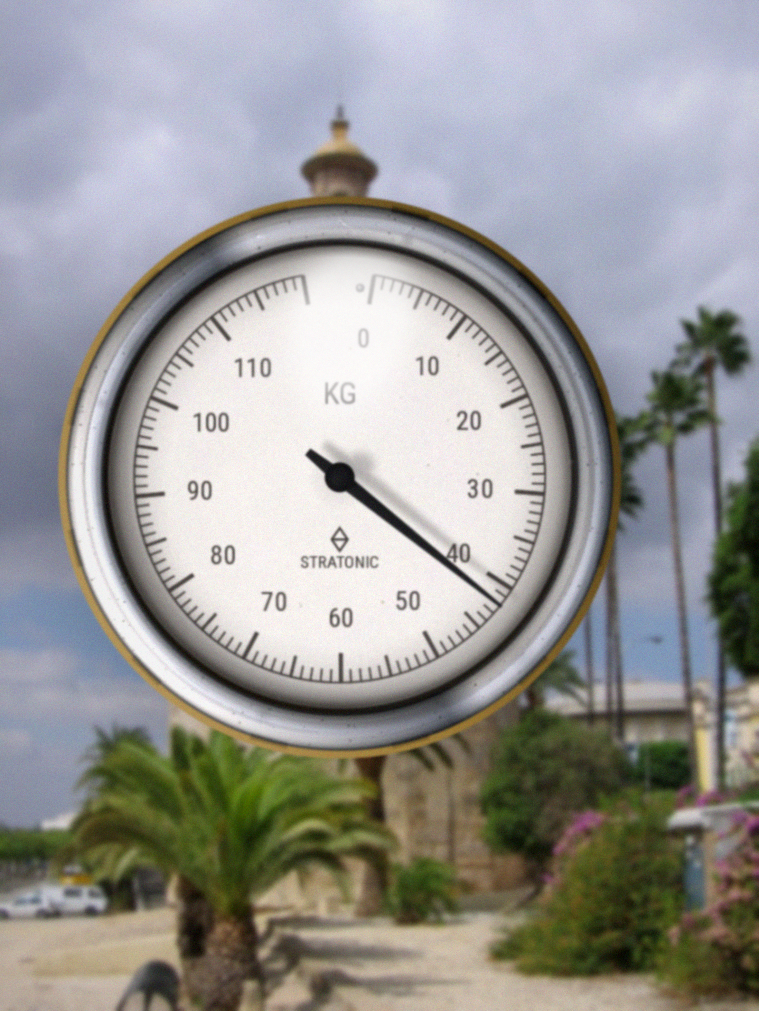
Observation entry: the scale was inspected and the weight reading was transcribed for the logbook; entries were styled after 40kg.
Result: 42kg
